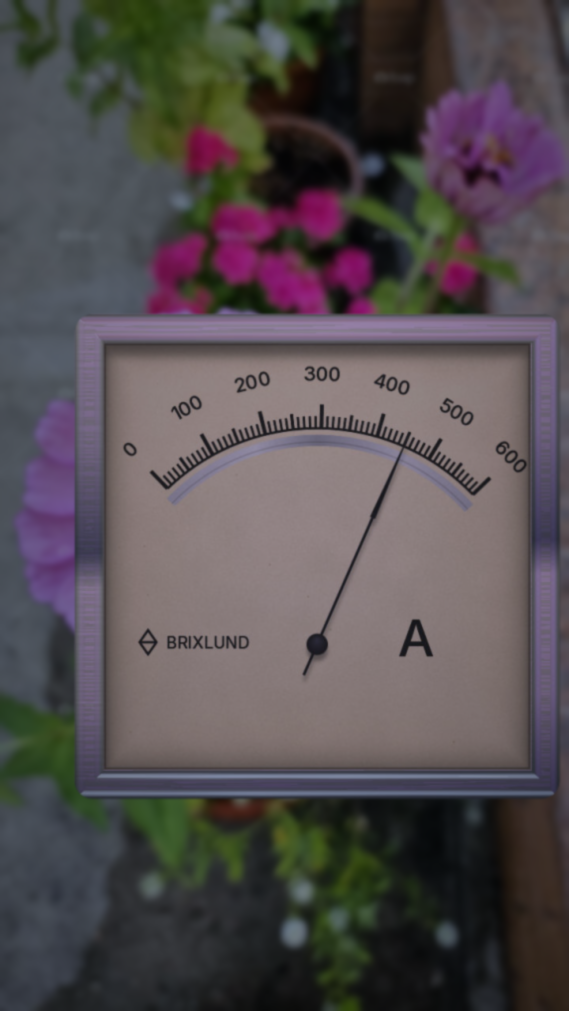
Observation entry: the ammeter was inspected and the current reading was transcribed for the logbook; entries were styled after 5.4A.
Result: 450A
